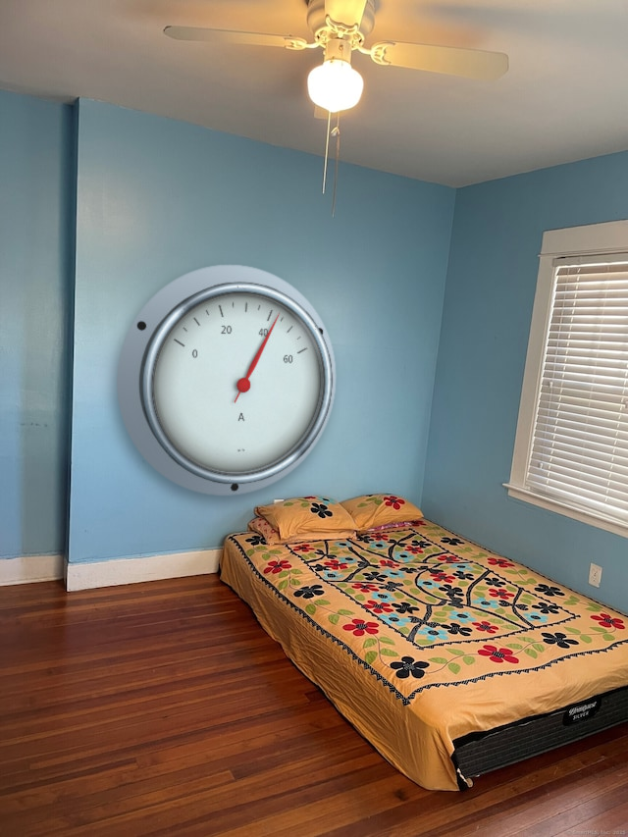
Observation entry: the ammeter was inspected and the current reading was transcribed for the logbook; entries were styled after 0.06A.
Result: 42.5A
